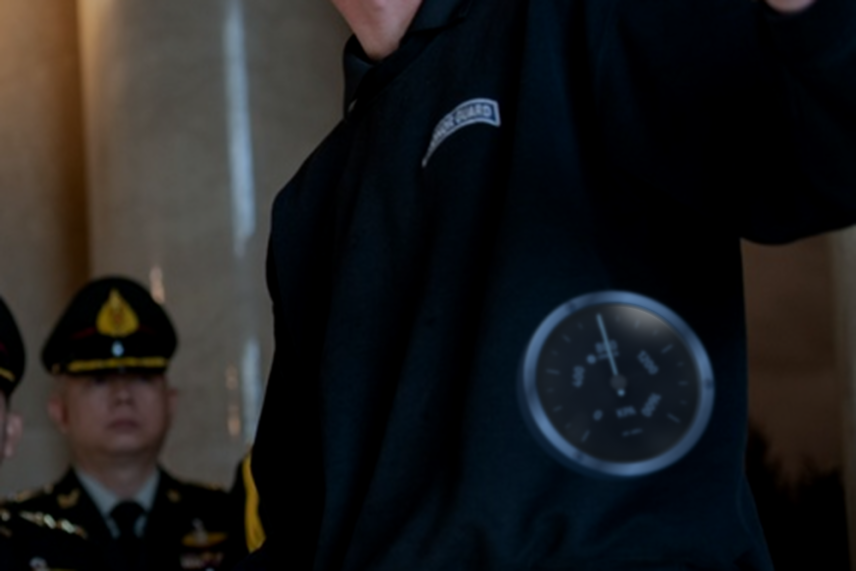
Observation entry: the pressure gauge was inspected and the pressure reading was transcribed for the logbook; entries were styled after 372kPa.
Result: 800kPa
